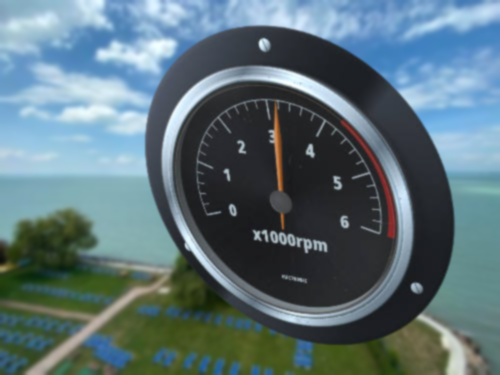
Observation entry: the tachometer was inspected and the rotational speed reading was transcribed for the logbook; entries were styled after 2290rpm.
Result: 3200rpm
